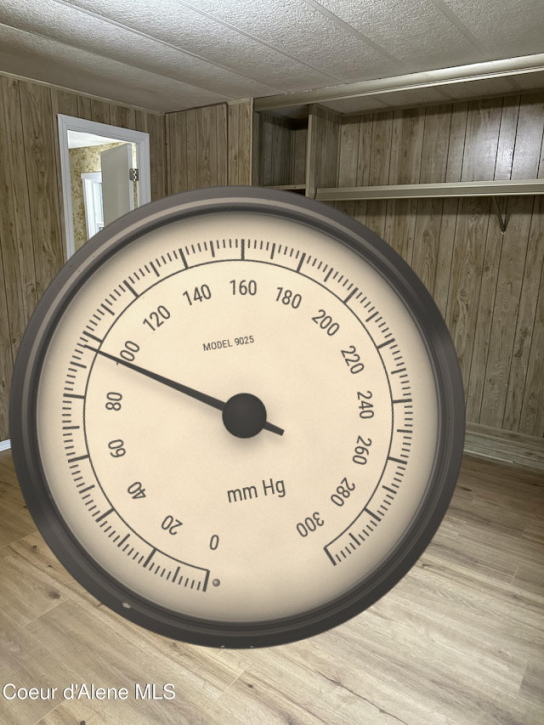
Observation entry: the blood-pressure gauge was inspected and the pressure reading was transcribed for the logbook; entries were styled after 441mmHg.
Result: 96mmHg
